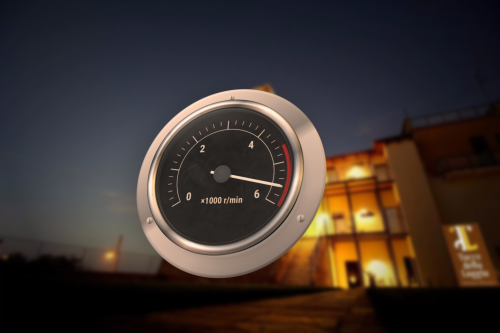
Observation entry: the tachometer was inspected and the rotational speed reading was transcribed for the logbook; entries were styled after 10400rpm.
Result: 5600rpm
